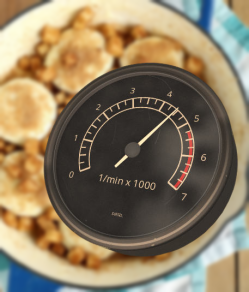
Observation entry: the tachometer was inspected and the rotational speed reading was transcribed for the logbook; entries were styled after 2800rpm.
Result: 4500rpm
